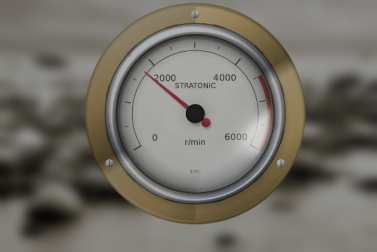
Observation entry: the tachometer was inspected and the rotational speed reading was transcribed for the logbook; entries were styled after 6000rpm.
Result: 1750rpm
